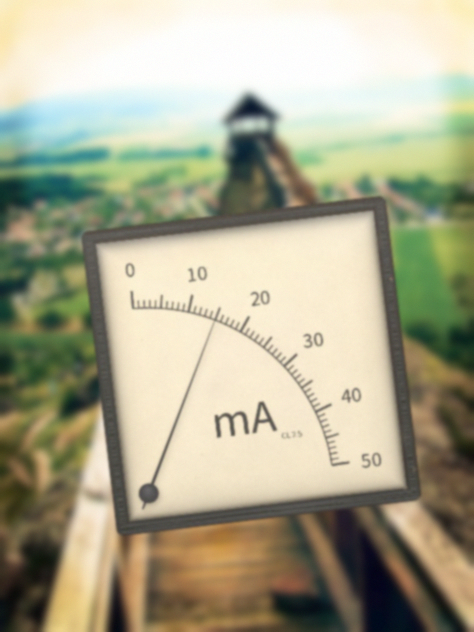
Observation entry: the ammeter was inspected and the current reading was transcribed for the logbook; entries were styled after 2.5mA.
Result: 15mA
